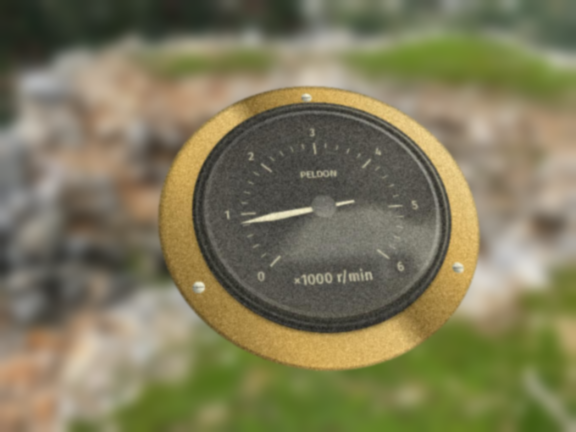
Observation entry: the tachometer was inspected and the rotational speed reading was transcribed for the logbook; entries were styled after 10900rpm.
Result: 800rpm
